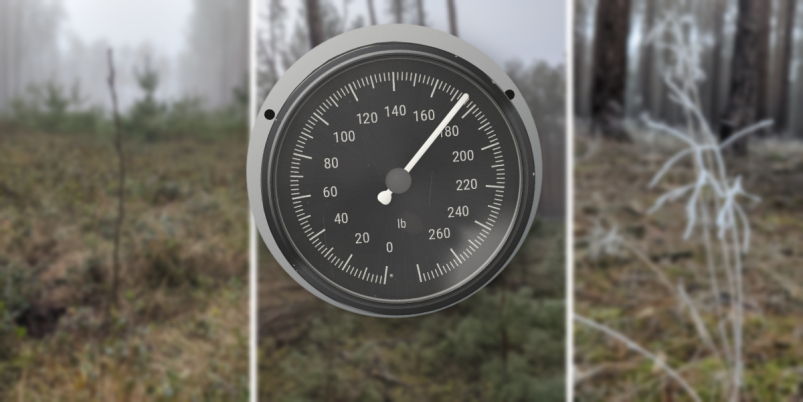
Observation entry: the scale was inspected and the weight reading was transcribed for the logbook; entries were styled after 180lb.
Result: 174lb
